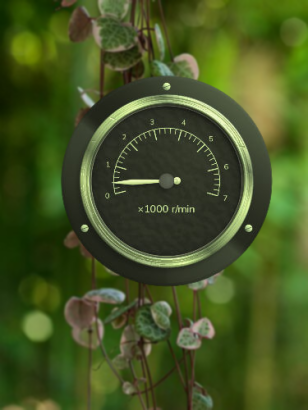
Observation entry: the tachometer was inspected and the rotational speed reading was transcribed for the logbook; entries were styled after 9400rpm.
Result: 400rpm
